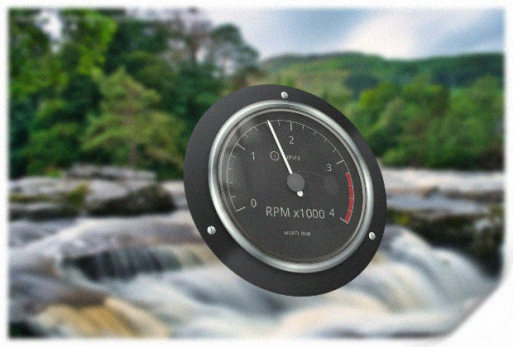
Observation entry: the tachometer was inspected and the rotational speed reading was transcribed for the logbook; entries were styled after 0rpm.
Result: 1600rpm
